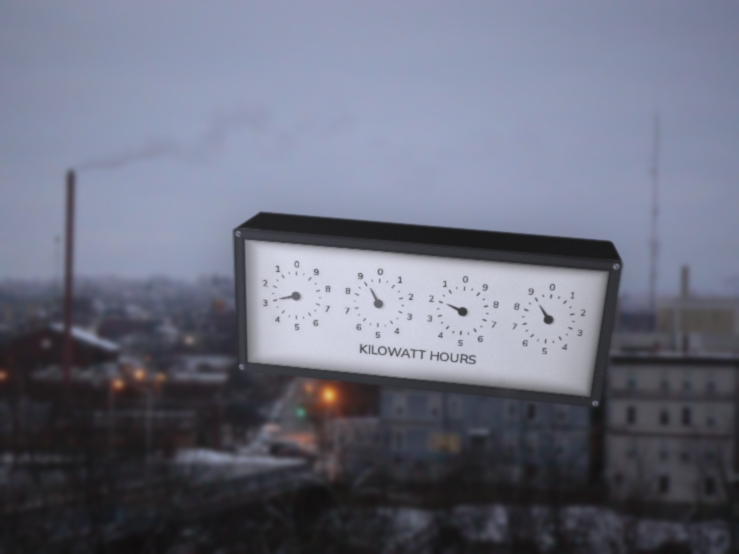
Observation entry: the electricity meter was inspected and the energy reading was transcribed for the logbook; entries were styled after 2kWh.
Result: 2919kWh
